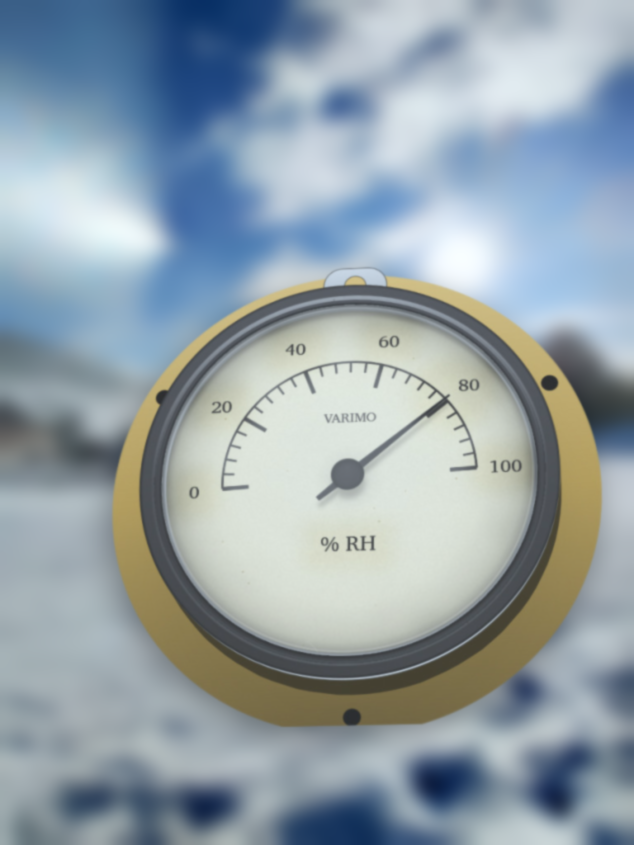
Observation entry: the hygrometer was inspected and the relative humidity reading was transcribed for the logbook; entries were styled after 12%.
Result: 80%
